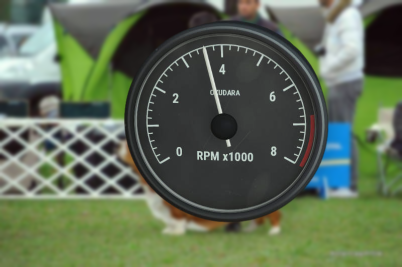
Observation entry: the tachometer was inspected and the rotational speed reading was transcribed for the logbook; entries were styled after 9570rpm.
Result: 3600rpm
